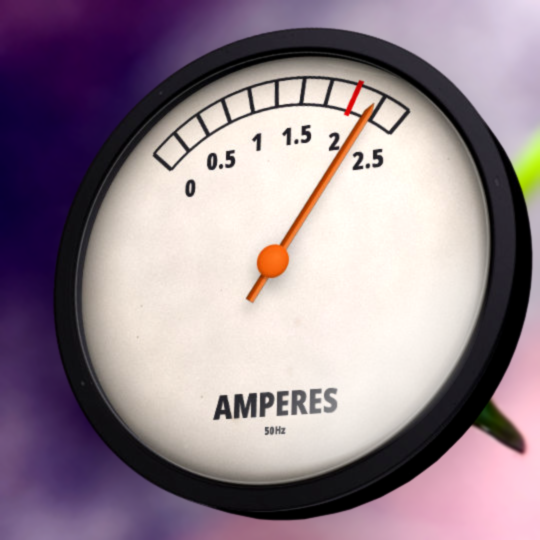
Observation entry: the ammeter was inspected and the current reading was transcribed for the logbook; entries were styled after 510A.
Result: 2.25A
